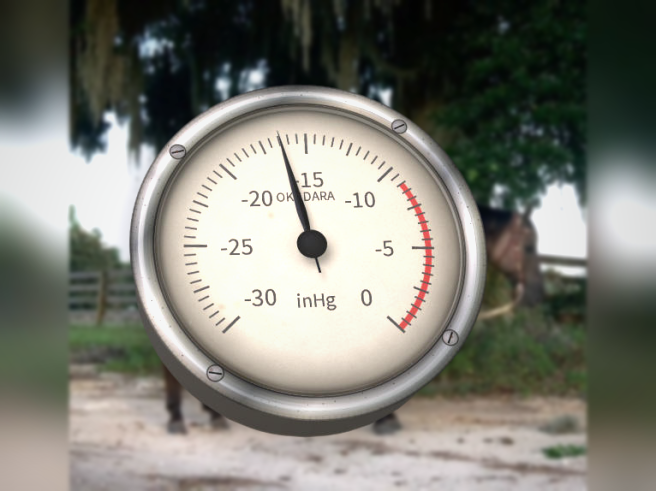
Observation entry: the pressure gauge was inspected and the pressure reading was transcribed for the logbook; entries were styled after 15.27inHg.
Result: -16.5inHg
